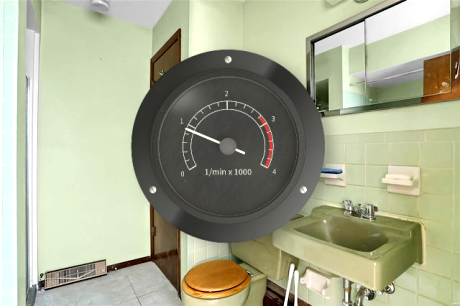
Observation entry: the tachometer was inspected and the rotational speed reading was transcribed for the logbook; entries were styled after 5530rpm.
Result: 900rpm
